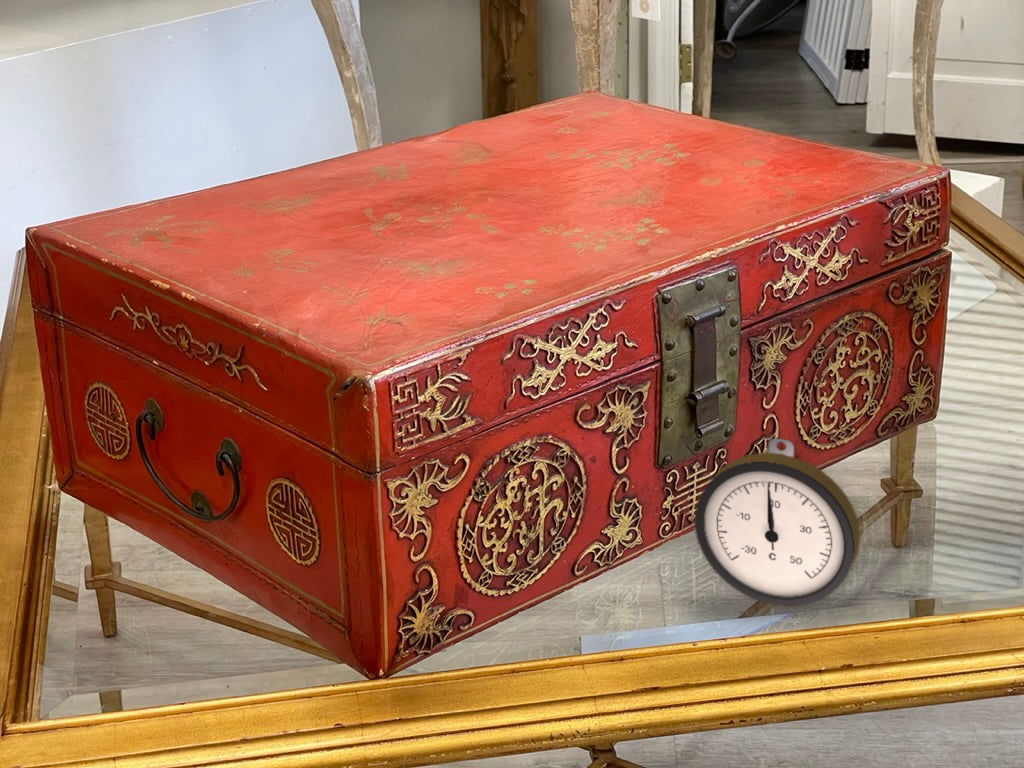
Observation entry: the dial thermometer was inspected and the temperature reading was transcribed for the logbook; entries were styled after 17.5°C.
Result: 8°C
